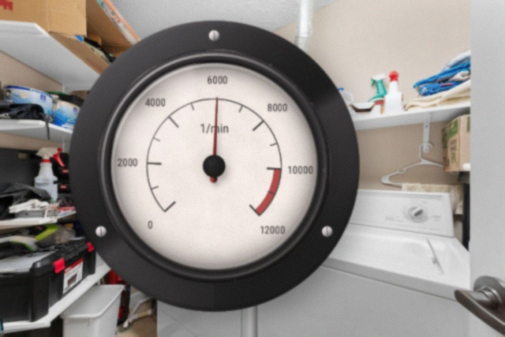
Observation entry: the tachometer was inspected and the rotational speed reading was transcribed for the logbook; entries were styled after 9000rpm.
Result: 6000rpm
